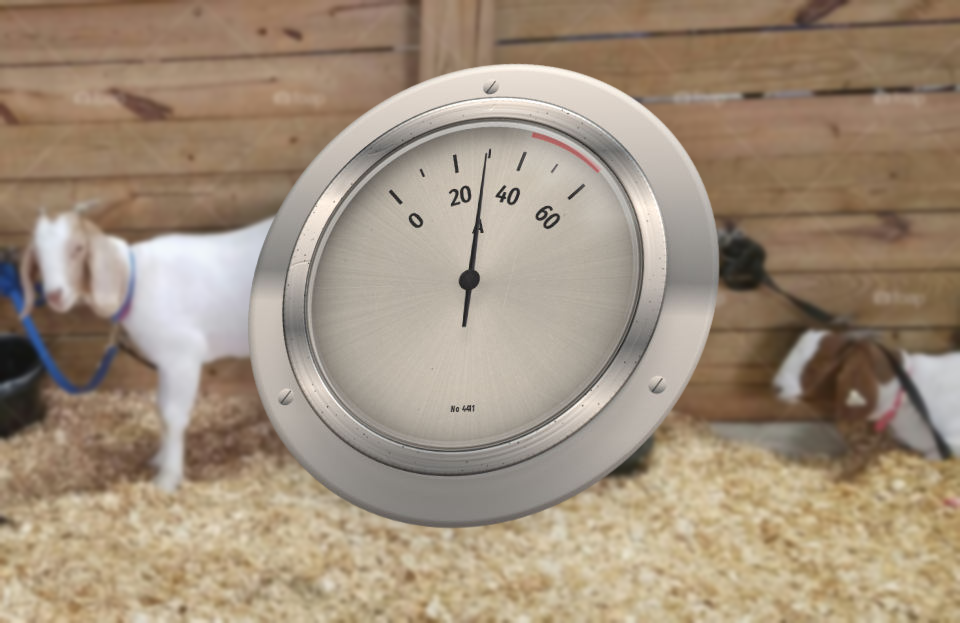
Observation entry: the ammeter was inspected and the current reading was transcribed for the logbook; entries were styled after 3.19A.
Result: 30A
